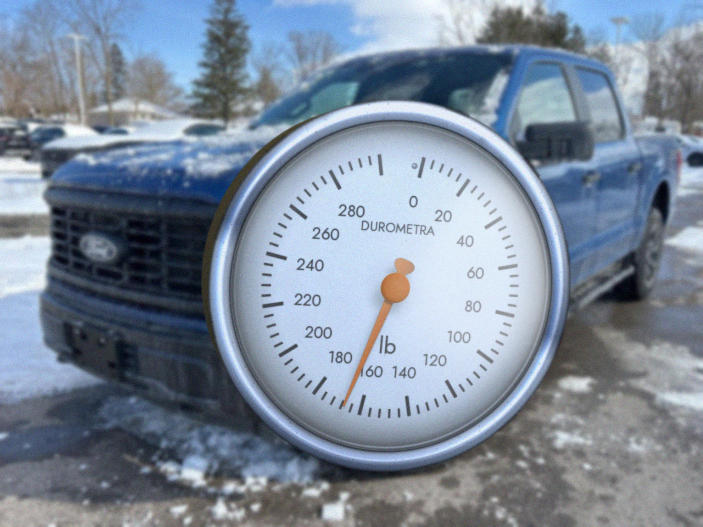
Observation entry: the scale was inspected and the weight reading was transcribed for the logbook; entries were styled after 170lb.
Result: 168lb
